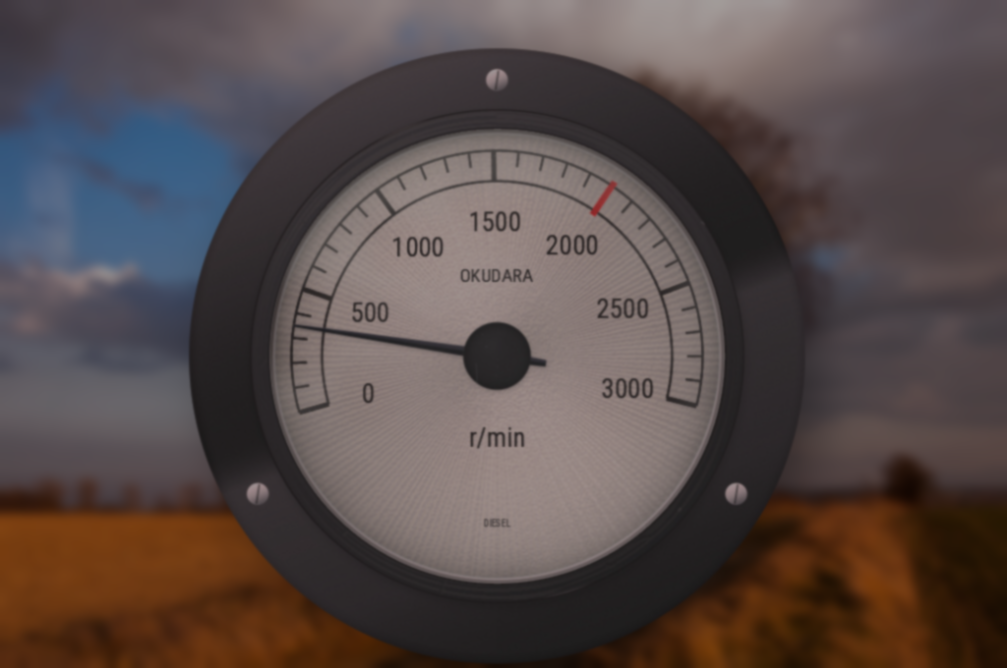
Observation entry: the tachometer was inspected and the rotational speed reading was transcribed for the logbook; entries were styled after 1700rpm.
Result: 350rpm
